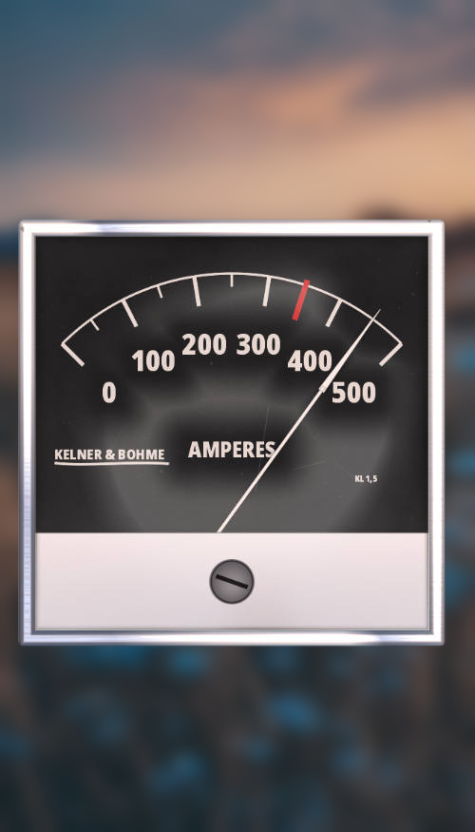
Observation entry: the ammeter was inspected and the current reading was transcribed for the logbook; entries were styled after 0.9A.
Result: 450A
